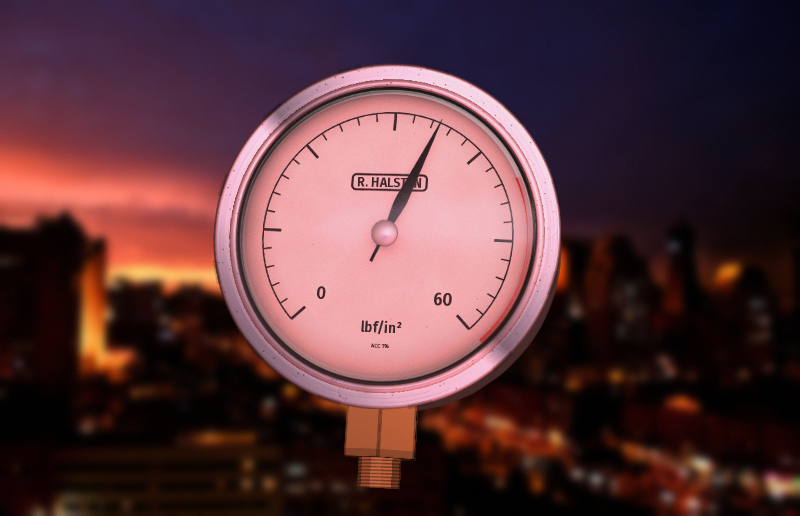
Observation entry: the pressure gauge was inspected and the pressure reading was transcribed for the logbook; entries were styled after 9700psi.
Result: 35psi
